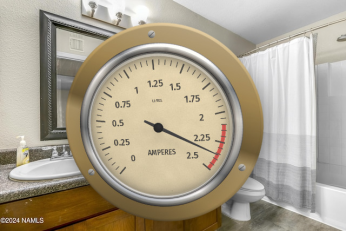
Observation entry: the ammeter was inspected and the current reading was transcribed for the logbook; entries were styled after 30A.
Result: 2.35A
